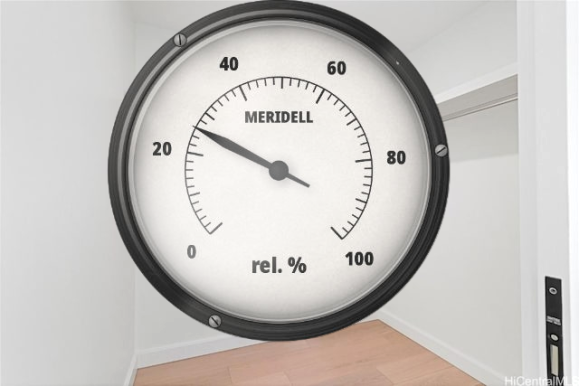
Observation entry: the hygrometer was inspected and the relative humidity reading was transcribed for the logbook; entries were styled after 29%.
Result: 26%
